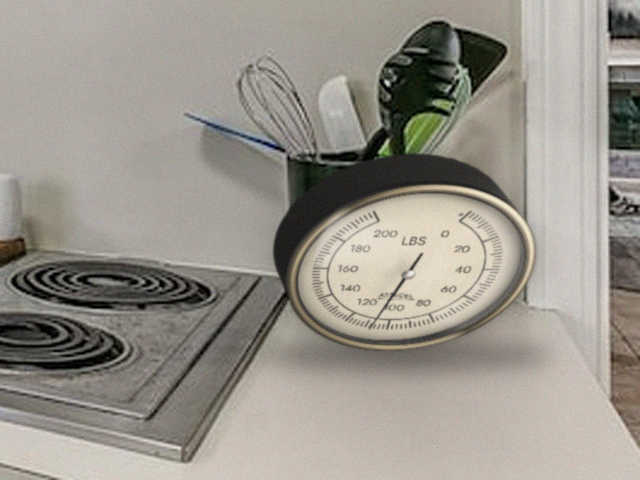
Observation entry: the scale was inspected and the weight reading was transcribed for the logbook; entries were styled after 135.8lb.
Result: 110lb
